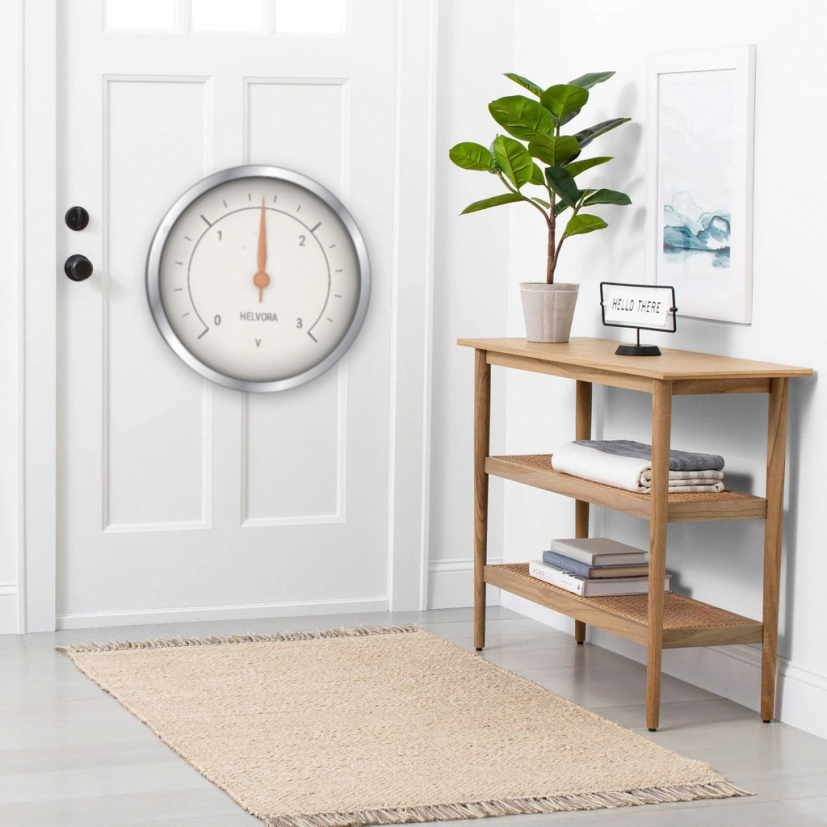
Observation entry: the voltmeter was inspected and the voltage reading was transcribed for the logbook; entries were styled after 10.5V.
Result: 1.5V
